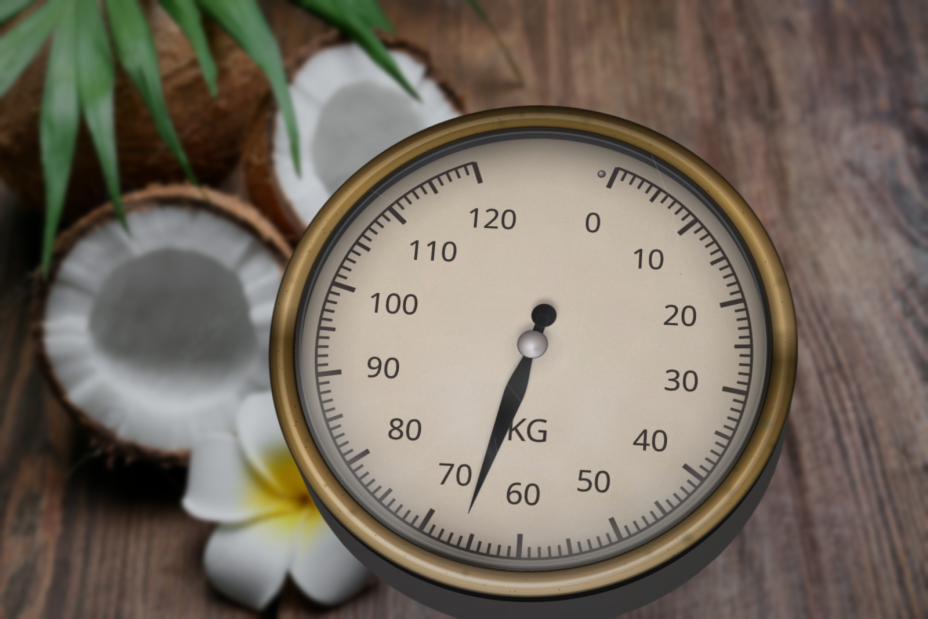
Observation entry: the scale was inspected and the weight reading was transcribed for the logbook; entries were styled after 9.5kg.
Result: 66kg
